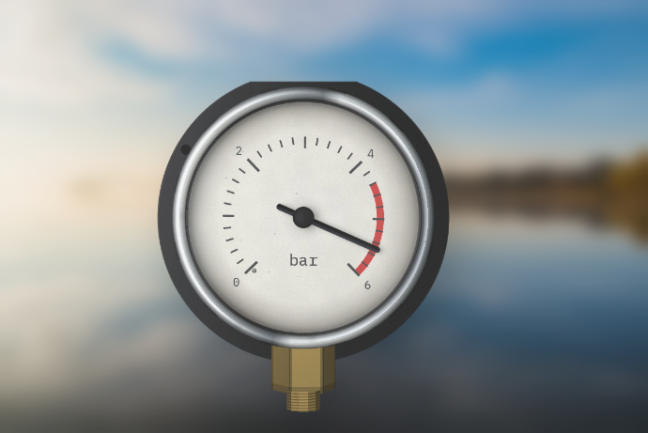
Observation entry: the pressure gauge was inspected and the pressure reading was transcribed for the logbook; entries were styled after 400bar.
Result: 5.5bar
